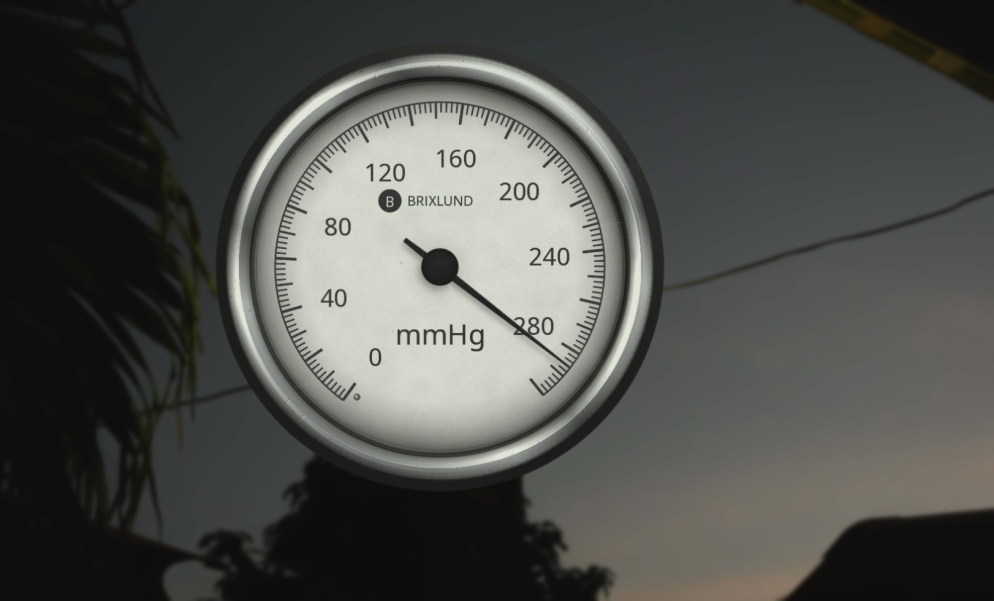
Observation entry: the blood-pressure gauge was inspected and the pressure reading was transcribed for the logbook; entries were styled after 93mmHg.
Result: 286mmHg
